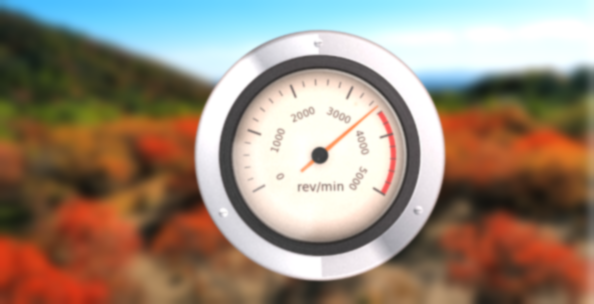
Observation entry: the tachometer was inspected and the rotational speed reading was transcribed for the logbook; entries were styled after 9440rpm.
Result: 3500rpm
